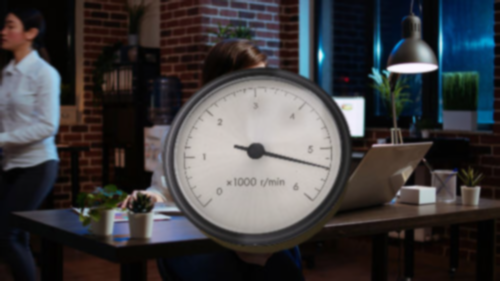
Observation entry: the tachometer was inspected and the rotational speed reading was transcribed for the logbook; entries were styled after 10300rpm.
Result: 5400rpm
